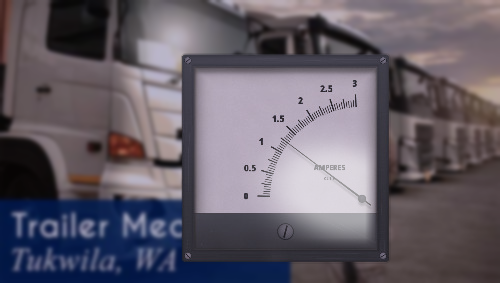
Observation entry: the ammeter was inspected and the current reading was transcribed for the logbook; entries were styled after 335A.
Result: 1.25A
